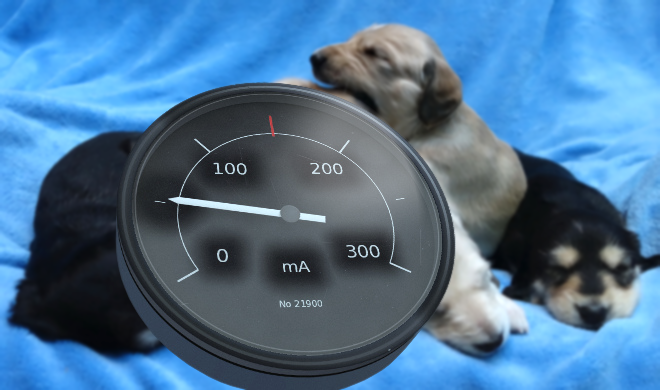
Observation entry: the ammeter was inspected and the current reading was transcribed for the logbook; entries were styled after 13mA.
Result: 50mA
